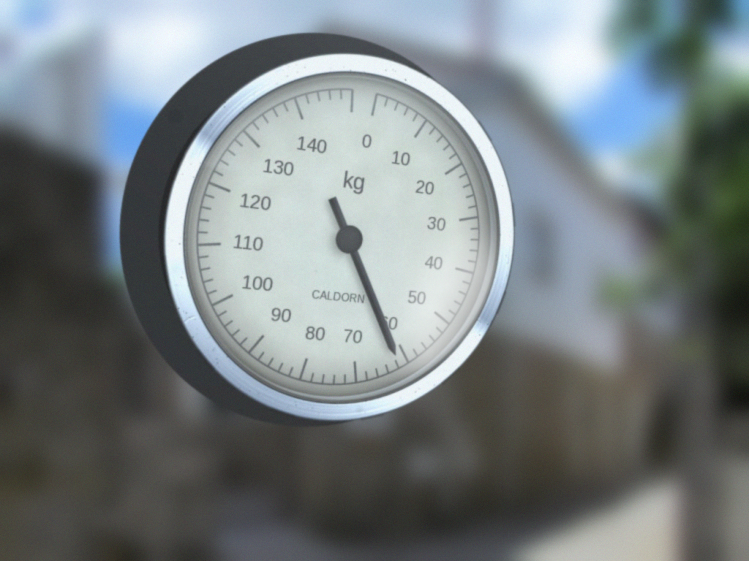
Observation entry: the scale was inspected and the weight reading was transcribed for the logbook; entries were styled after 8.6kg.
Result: 62kg
